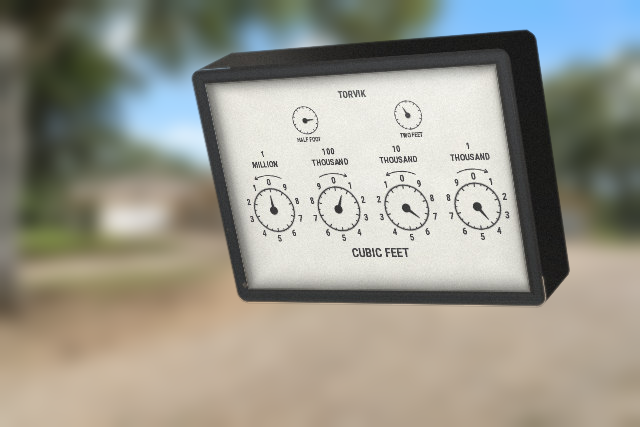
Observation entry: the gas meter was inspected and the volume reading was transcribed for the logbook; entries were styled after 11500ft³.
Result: 6400ft³
